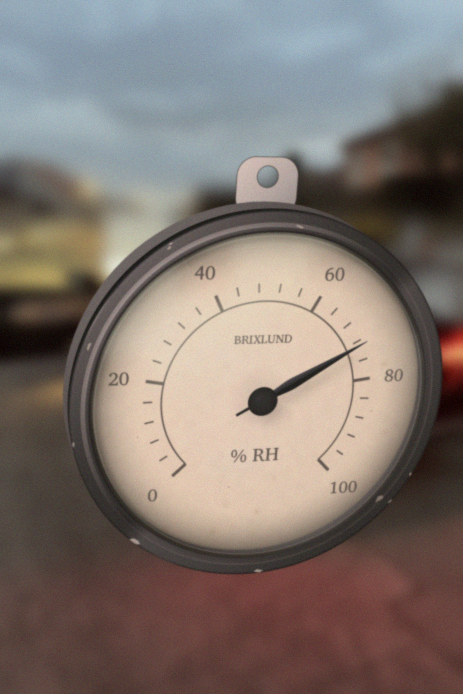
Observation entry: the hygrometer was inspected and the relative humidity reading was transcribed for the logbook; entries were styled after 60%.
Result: 72%
